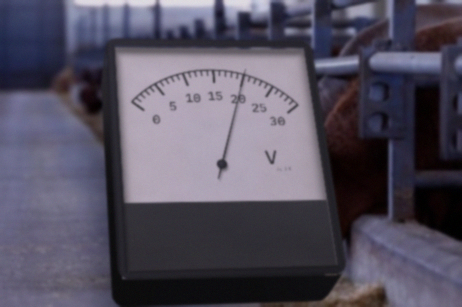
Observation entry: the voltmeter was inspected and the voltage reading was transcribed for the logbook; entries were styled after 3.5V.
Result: 20V
